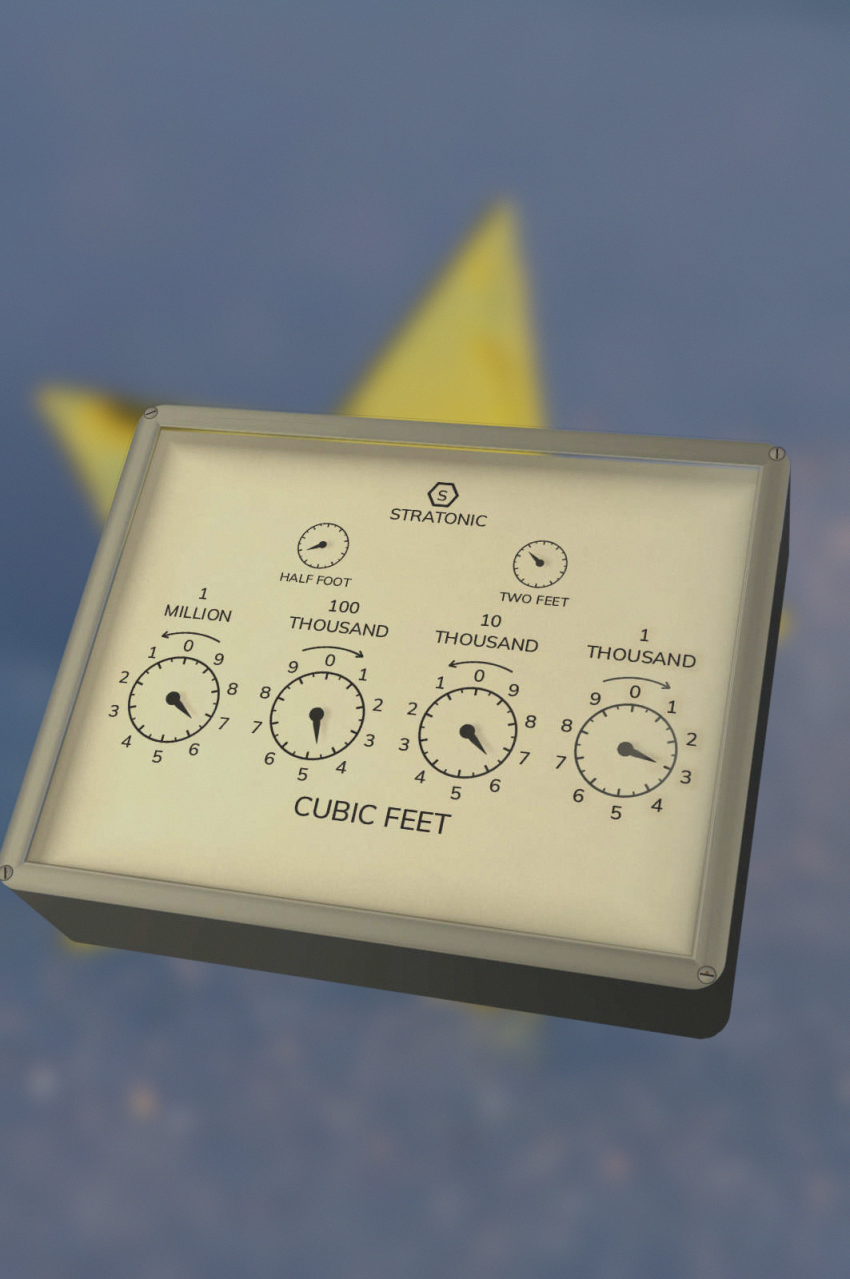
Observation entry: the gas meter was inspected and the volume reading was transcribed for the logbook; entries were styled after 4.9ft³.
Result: 646300ft³
